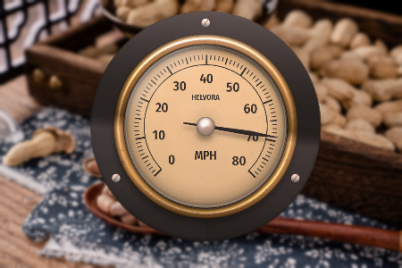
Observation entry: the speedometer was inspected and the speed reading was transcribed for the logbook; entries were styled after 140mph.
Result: 69mph
